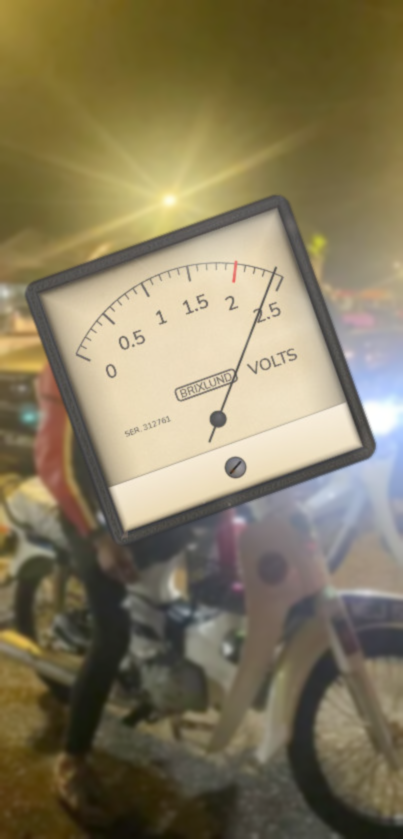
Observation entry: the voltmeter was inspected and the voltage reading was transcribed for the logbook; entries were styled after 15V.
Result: 2.4V
